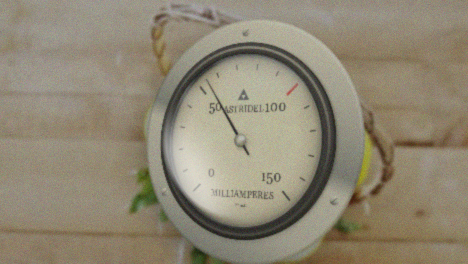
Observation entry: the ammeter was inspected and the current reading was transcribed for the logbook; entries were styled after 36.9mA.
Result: 55mA
